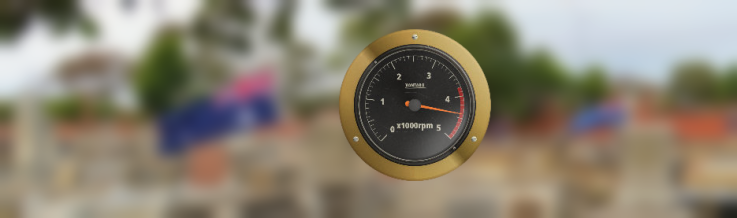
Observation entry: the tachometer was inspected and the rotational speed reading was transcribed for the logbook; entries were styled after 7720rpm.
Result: 4400rpm
